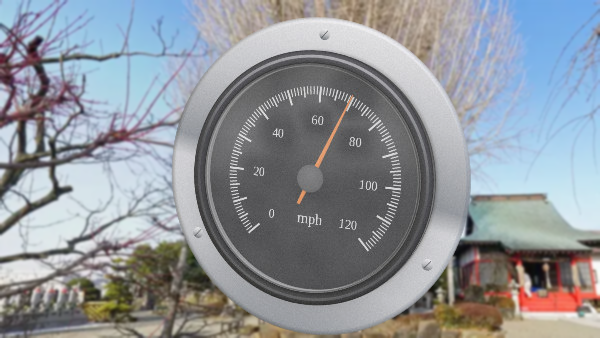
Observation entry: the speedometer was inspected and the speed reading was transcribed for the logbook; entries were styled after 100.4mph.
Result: 70mph
